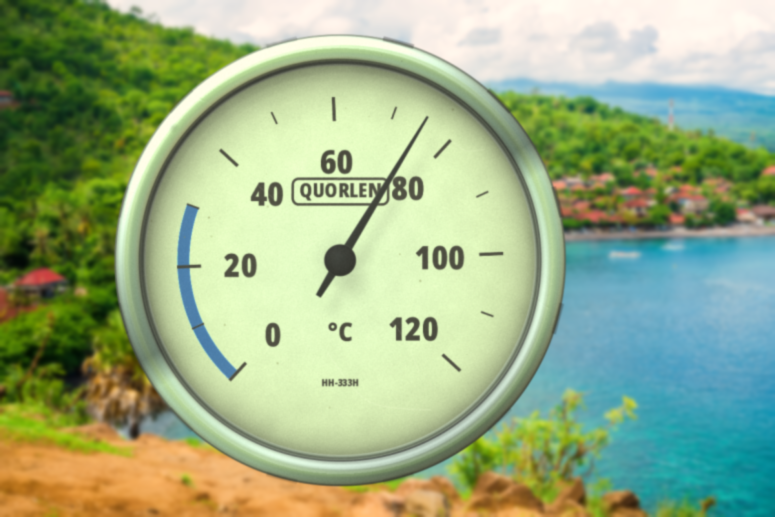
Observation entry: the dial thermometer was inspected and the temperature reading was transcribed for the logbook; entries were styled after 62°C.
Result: 75°C
